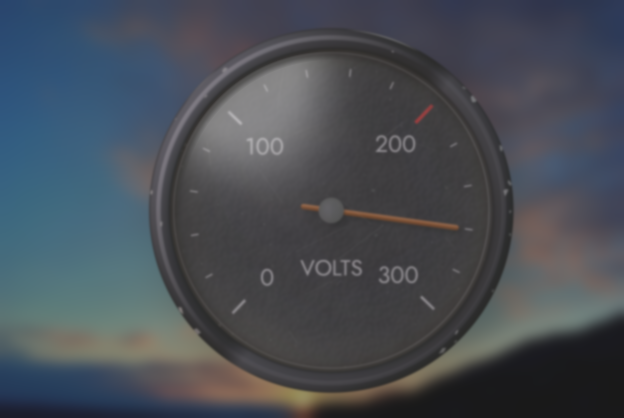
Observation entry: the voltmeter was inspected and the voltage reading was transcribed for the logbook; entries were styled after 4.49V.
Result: 260V
